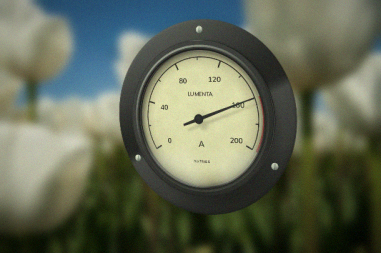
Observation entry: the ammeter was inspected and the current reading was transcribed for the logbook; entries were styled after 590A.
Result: 160A
